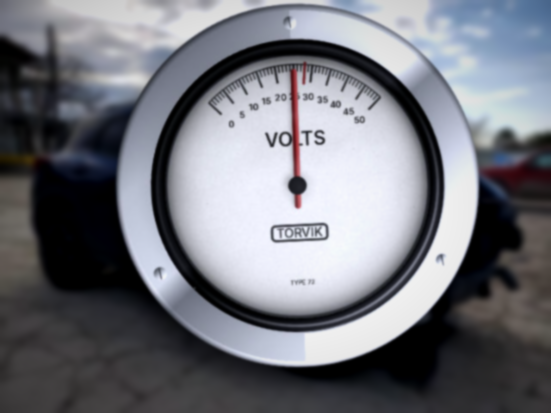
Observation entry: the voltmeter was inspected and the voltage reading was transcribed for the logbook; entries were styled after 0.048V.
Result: 25V
